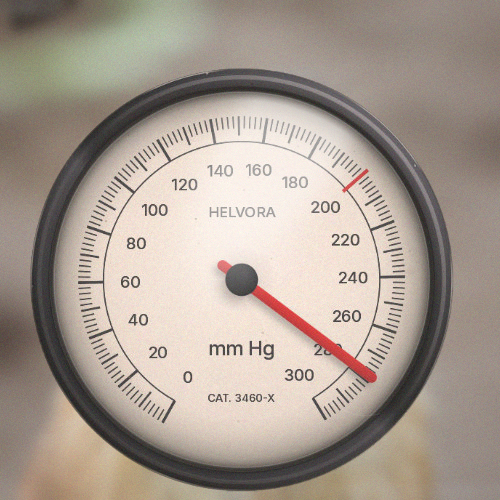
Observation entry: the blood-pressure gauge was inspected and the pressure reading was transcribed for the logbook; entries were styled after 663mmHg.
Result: 278mmHg
